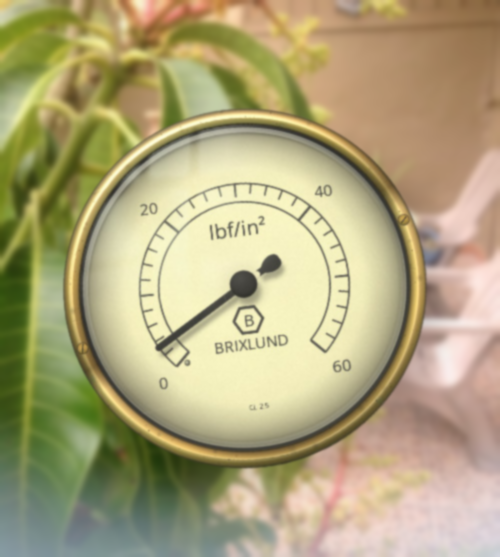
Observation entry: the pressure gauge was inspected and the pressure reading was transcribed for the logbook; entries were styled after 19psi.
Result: 3psi
